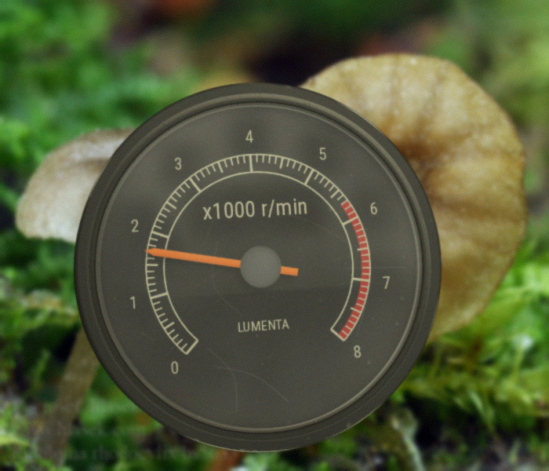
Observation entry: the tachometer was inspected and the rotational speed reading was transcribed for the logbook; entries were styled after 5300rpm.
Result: 1700rpm
